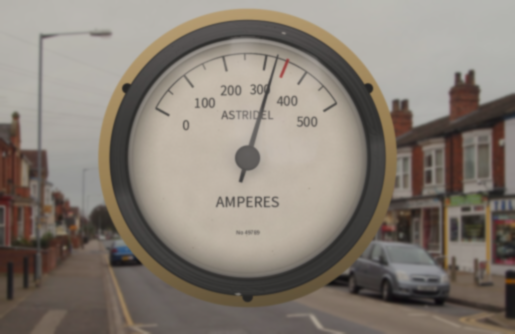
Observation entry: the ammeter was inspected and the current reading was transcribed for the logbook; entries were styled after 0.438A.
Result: 325A
